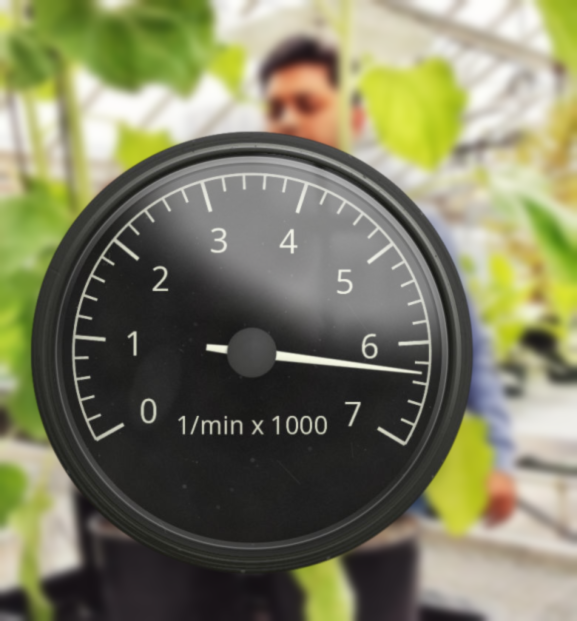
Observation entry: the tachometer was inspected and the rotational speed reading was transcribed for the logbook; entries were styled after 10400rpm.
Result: 6300rpm
